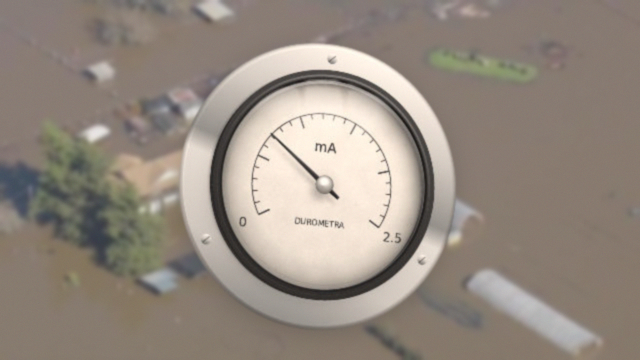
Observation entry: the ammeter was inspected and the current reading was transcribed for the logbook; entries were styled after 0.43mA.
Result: 0.7mA
